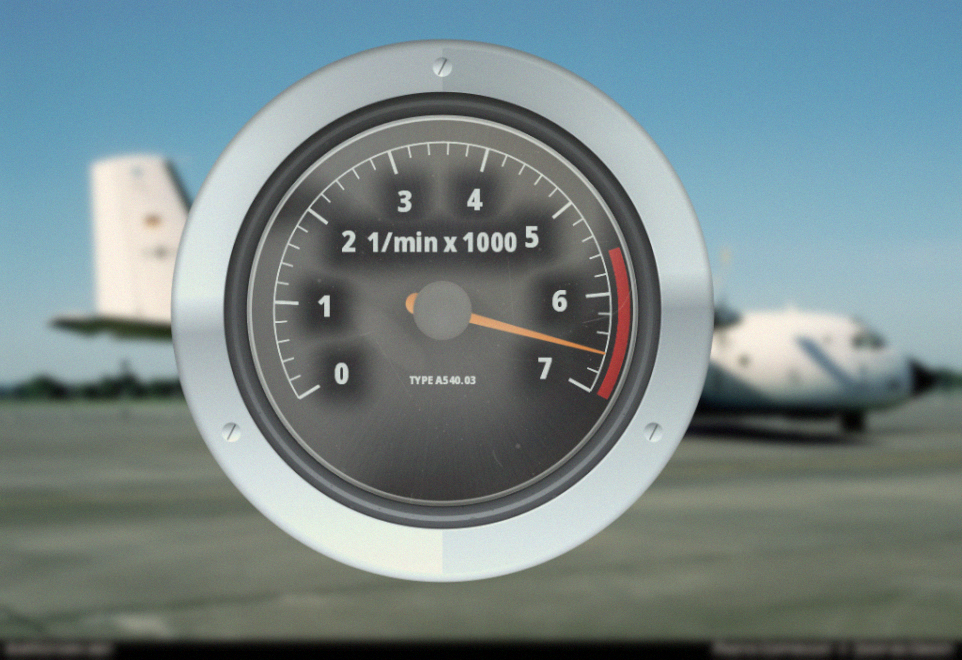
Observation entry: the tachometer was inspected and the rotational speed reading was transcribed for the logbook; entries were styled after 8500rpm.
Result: 6600rpm
